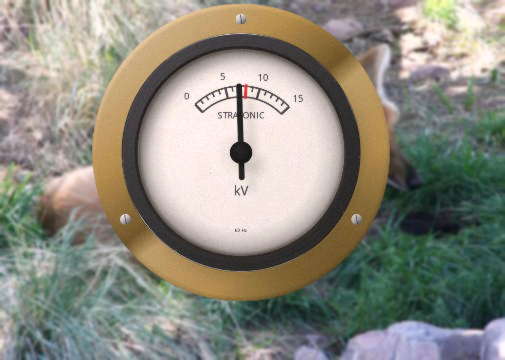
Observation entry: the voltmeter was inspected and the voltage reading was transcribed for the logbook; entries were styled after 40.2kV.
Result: 7kV
